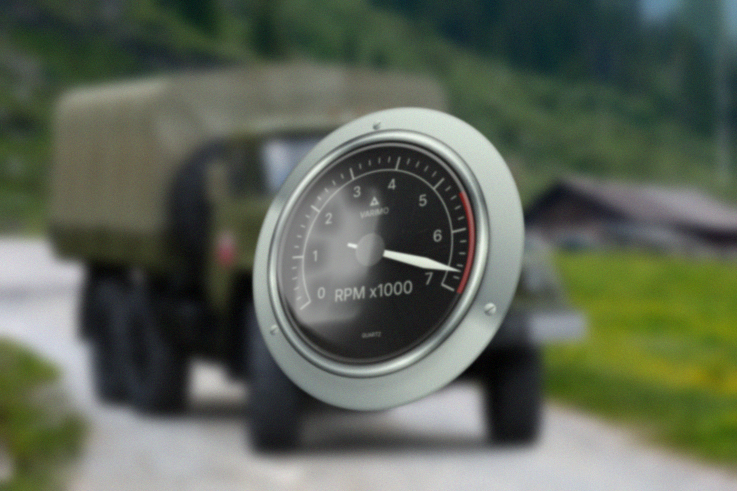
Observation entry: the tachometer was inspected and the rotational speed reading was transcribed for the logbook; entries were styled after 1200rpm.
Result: 6700rpm
